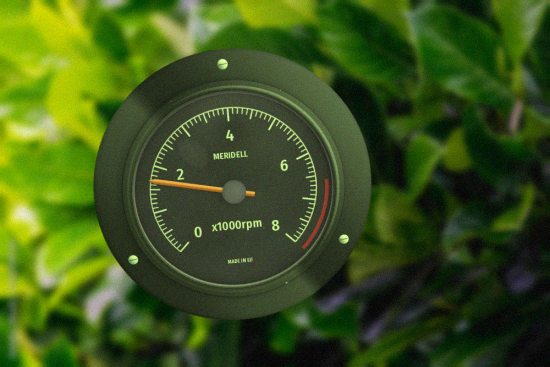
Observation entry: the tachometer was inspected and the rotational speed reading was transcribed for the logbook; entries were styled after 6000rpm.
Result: 1700rpm
